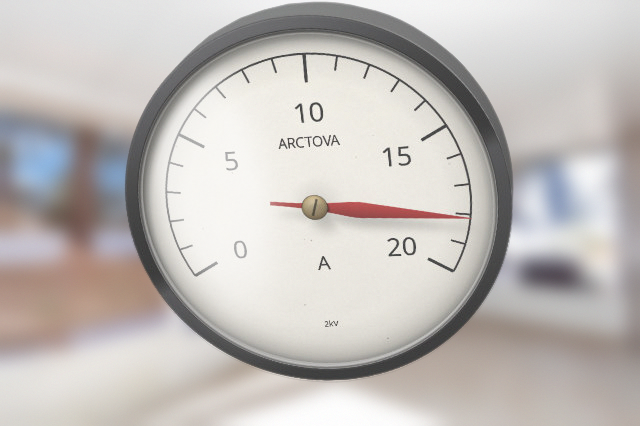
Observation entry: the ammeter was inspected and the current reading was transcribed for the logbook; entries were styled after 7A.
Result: 18A
